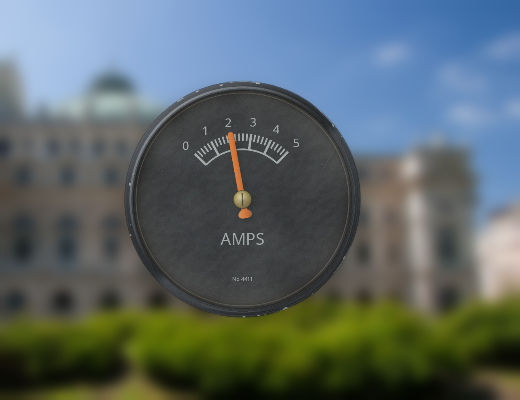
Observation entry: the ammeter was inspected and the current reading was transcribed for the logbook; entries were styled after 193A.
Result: 2A
